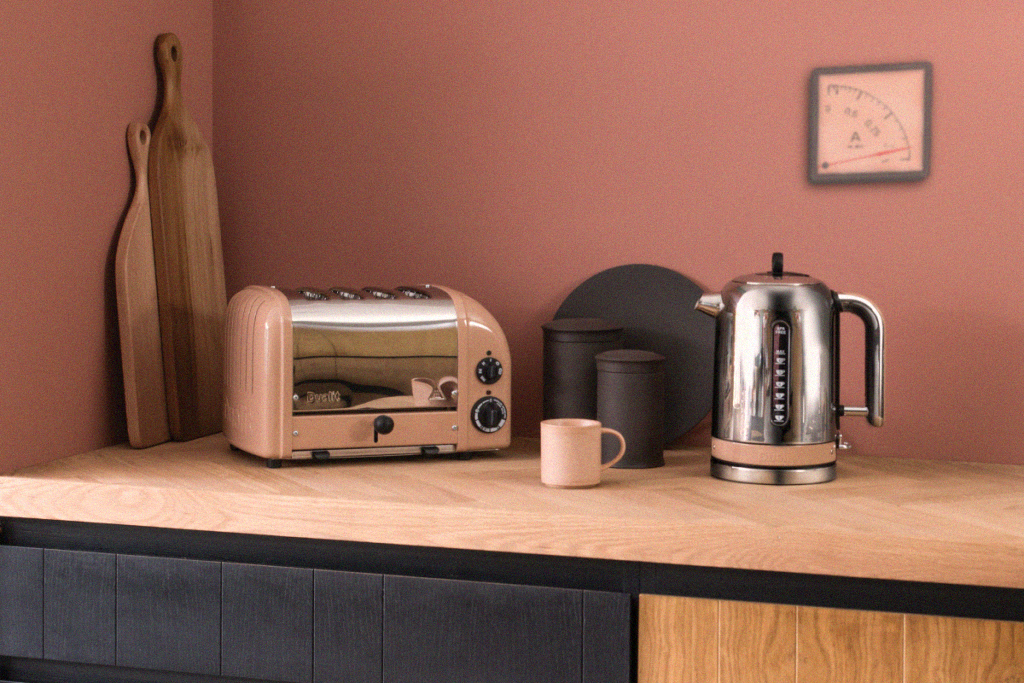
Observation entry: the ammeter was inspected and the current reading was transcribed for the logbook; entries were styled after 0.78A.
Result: 0.95A
